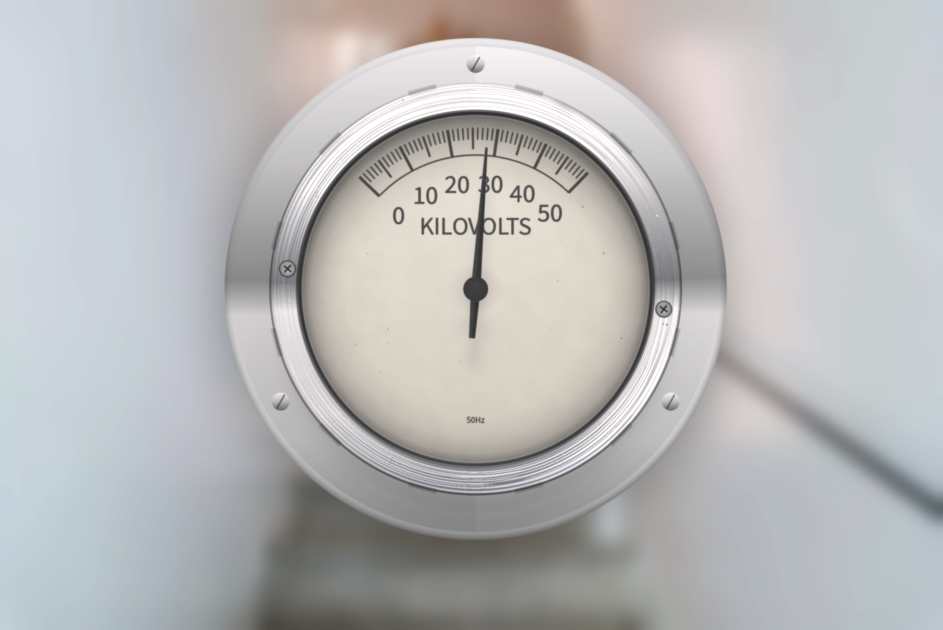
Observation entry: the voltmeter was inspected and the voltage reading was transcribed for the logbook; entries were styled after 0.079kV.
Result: 28kV
